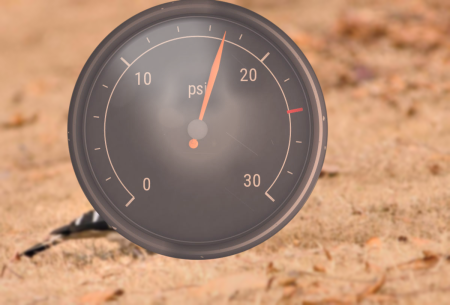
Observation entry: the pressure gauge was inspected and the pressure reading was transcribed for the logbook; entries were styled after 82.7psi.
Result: 17psi
